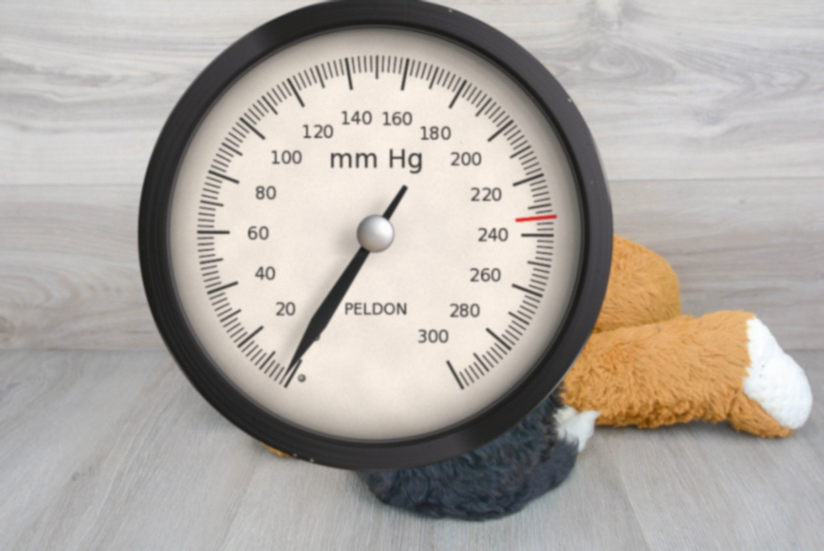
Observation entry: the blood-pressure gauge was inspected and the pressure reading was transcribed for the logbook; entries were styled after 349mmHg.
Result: 2mmHg
